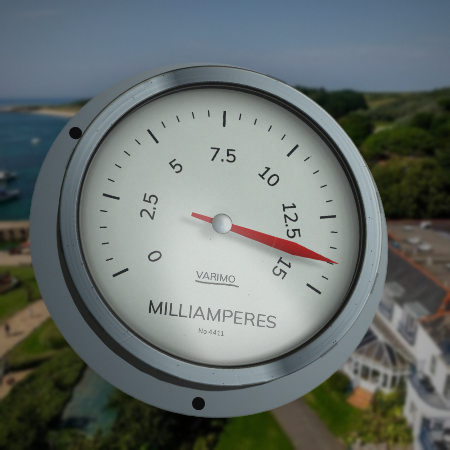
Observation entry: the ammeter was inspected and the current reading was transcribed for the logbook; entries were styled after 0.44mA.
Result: 14mA
